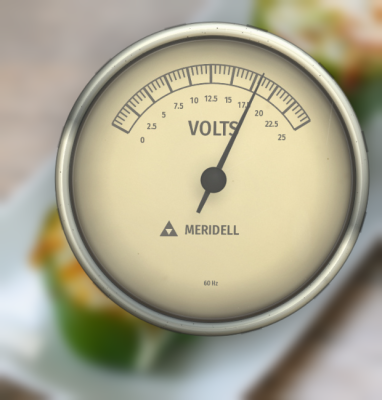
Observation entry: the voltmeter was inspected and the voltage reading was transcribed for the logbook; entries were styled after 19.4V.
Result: 18V
